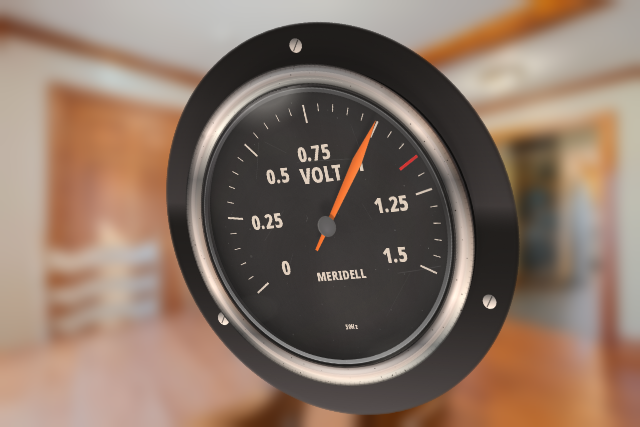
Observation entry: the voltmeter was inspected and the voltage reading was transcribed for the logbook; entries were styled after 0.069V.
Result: 1V
